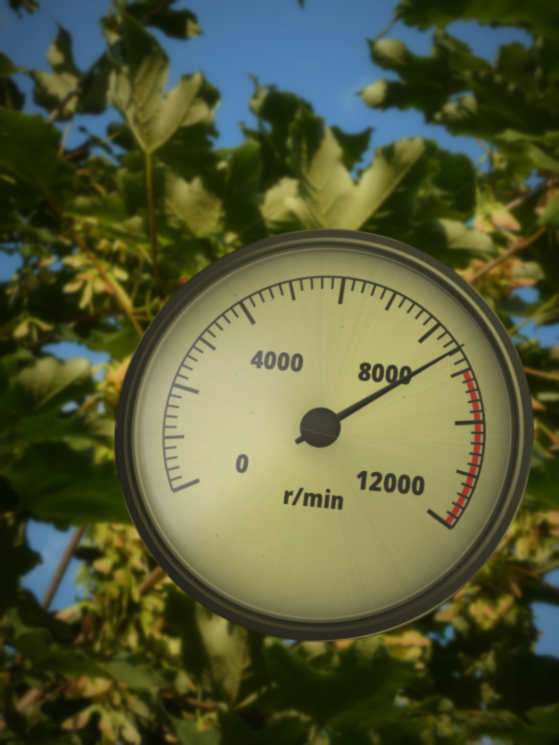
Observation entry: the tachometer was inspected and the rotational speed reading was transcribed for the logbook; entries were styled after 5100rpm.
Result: 8600rpm
